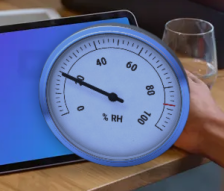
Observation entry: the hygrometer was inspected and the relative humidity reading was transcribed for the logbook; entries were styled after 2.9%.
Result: 20%
